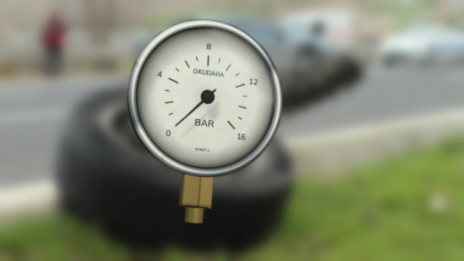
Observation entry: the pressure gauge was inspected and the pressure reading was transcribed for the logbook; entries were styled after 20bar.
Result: 0bar
